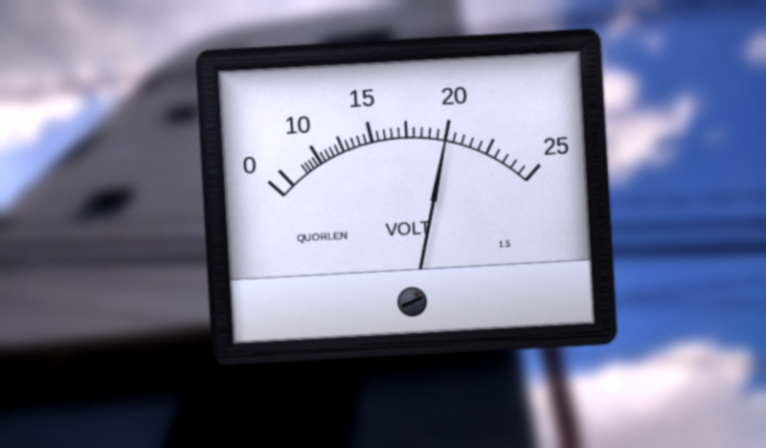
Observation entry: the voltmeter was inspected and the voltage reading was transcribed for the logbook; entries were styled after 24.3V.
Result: 20V
